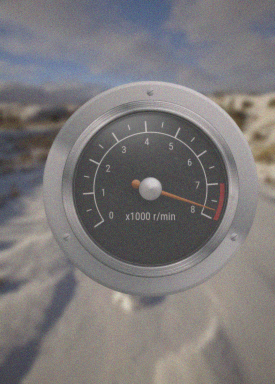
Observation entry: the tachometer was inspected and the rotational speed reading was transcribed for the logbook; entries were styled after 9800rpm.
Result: 7750rpm
